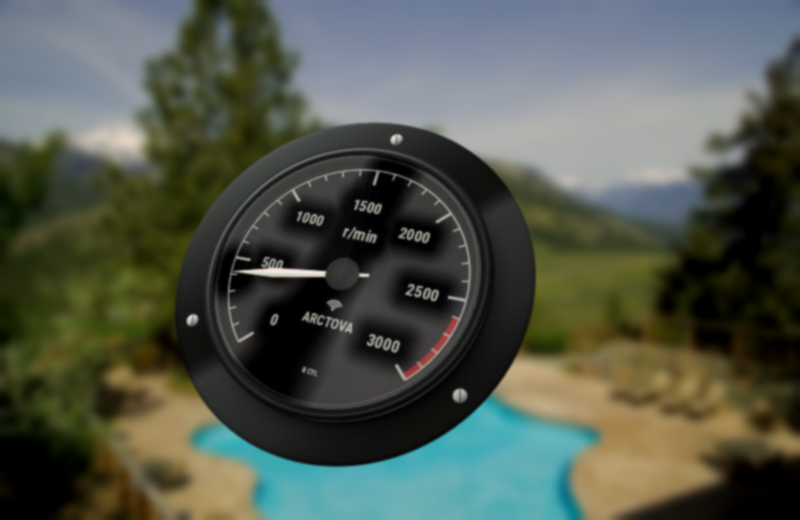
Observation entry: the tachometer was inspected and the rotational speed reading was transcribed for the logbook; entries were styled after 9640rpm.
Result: 400rpm
